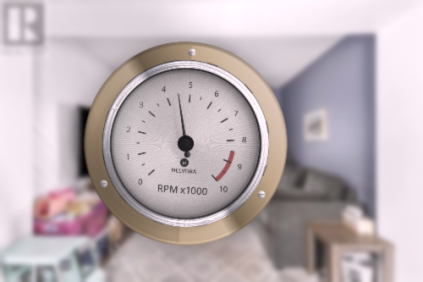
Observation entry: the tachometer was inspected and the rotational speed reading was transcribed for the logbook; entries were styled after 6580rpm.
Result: 4500rpm
